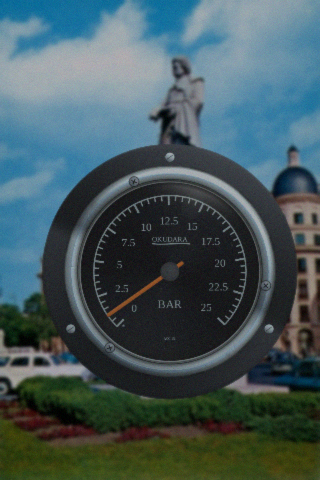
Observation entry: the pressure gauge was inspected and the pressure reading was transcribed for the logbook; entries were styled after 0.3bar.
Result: 1bar
